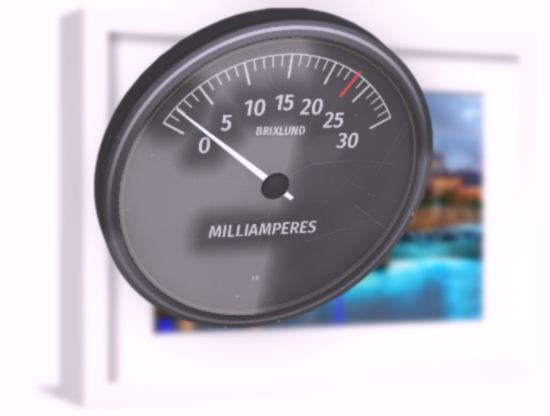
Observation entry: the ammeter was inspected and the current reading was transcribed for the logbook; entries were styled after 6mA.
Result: 2mA
